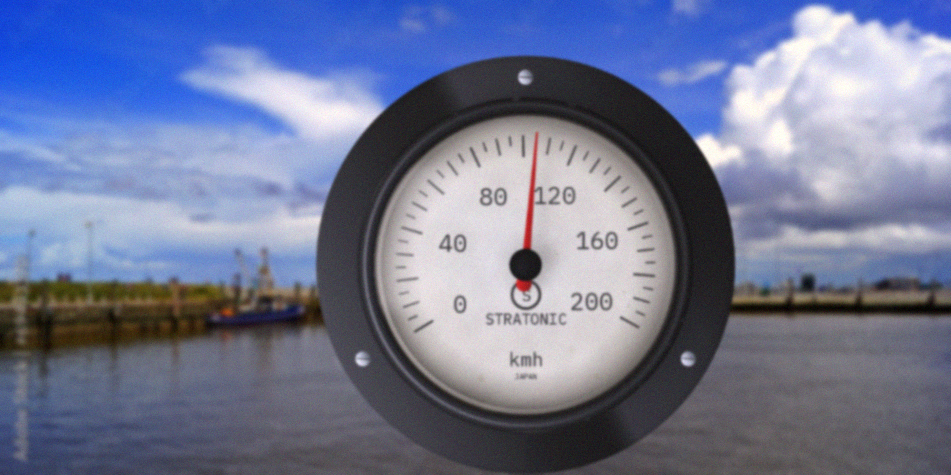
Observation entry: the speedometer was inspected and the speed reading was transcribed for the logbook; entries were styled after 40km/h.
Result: 105km/h
